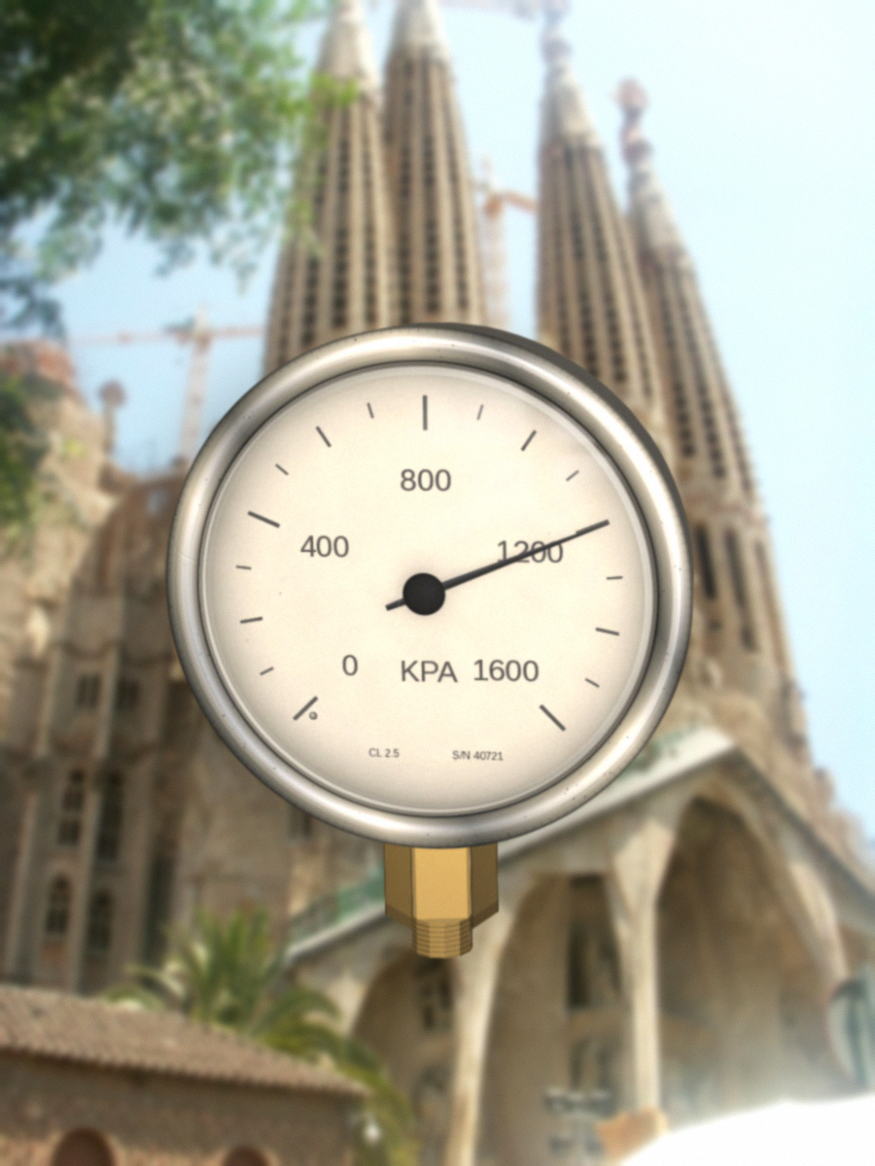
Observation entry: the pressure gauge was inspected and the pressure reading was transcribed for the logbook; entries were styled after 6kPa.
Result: 1200kPa
